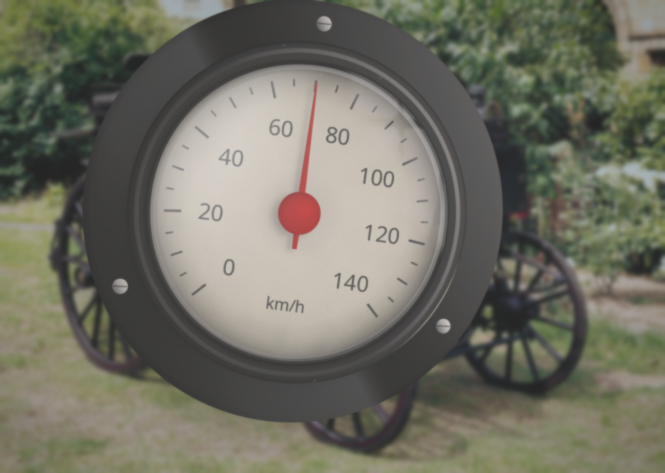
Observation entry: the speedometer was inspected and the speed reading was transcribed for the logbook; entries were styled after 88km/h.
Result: 70km/h
